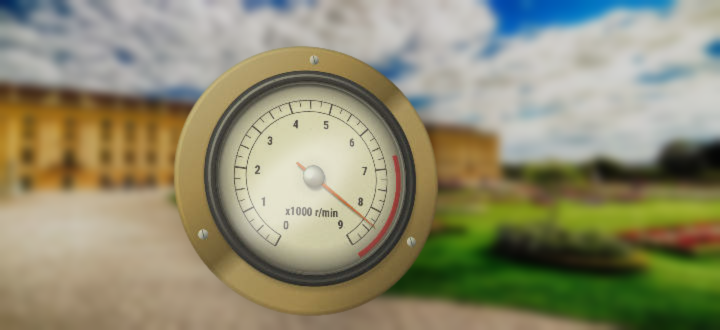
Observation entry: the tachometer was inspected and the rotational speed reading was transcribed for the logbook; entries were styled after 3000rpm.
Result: 8375rpm
